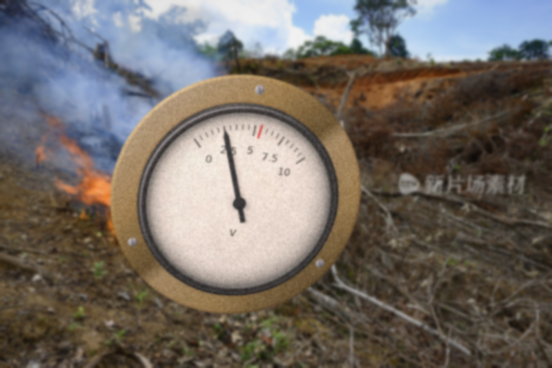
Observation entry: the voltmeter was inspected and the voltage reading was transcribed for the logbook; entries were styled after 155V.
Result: 2.5V
